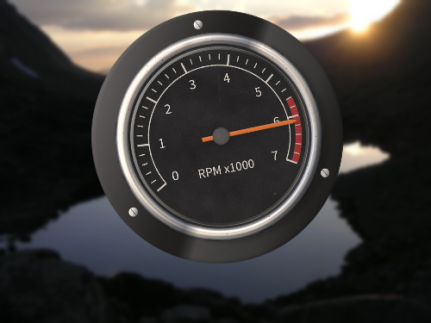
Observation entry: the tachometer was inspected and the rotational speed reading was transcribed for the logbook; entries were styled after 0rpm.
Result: 6100rpm
